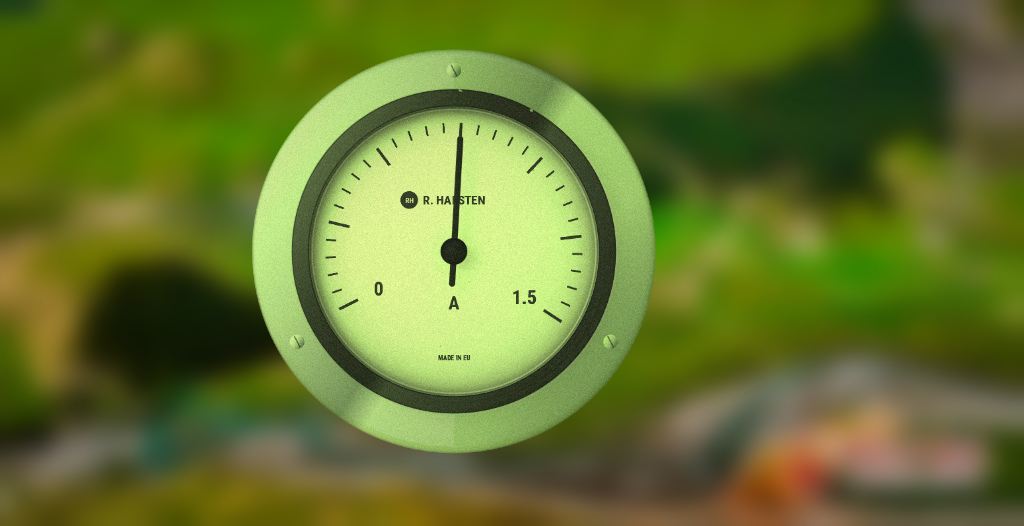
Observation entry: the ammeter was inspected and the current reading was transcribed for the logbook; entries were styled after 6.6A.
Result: 0.75A
